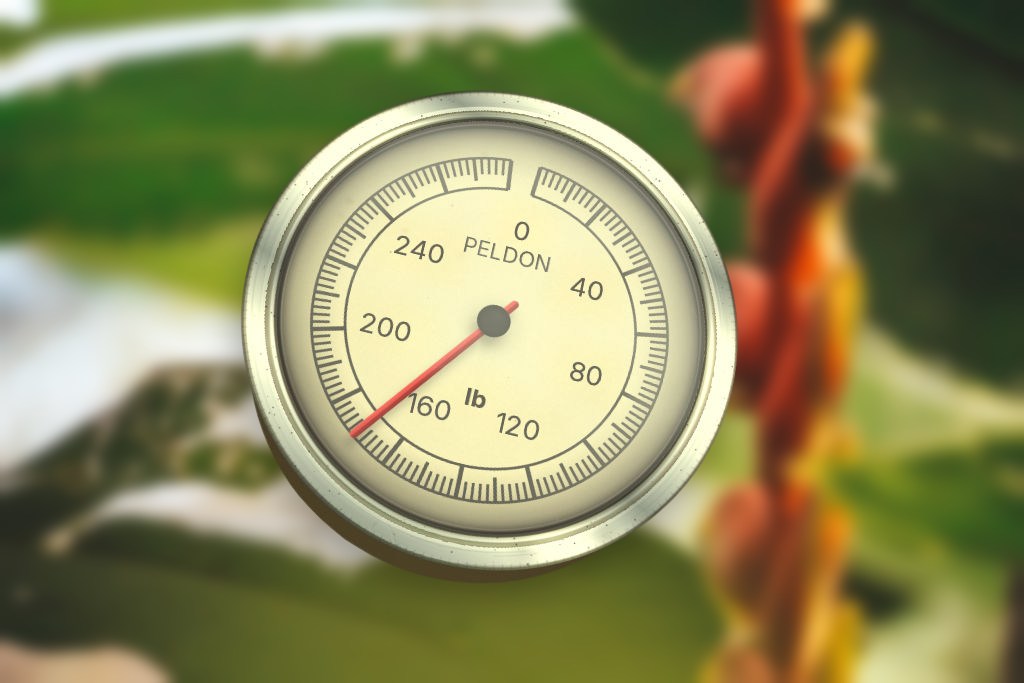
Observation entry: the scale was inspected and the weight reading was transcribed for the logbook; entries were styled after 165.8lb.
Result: 170lb
